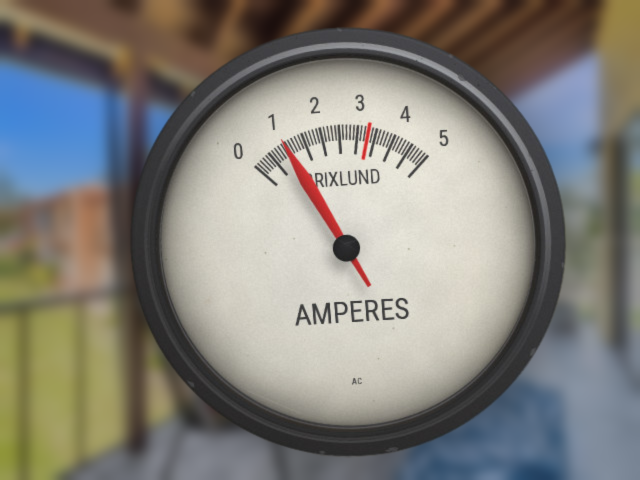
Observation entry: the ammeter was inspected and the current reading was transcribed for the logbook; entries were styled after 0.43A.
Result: 1A
